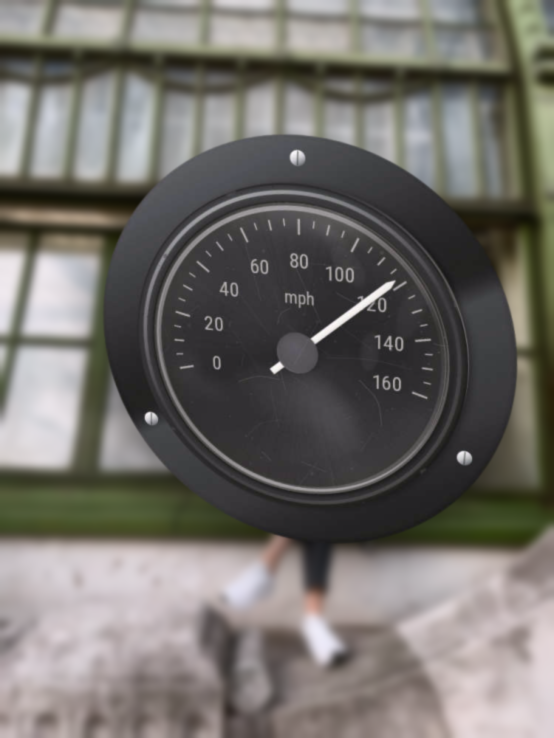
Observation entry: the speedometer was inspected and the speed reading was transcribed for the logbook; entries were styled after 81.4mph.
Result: 117.5mph
